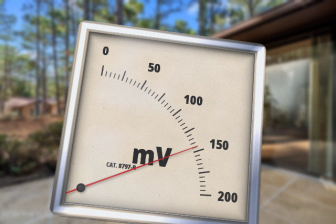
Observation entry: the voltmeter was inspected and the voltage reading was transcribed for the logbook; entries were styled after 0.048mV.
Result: 145mV
